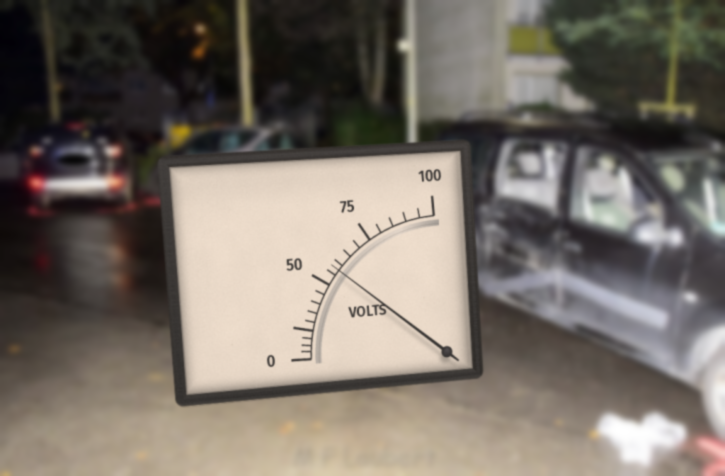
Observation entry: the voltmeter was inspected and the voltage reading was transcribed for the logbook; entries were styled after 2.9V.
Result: 57.5V
